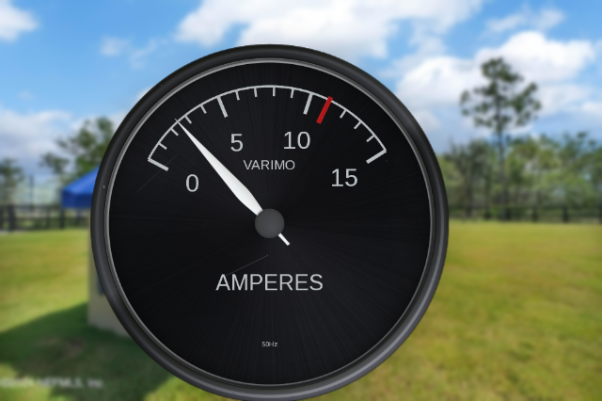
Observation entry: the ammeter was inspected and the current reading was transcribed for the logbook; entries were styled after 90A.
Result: 2.5A
